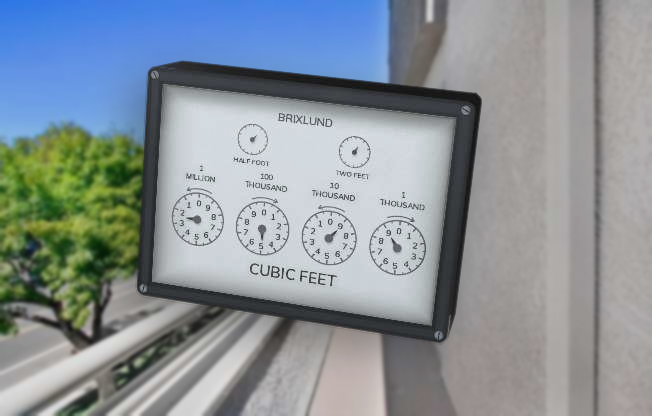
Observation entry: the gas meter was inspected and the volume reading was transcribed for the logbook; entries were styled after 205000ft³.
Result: 248900ft³
